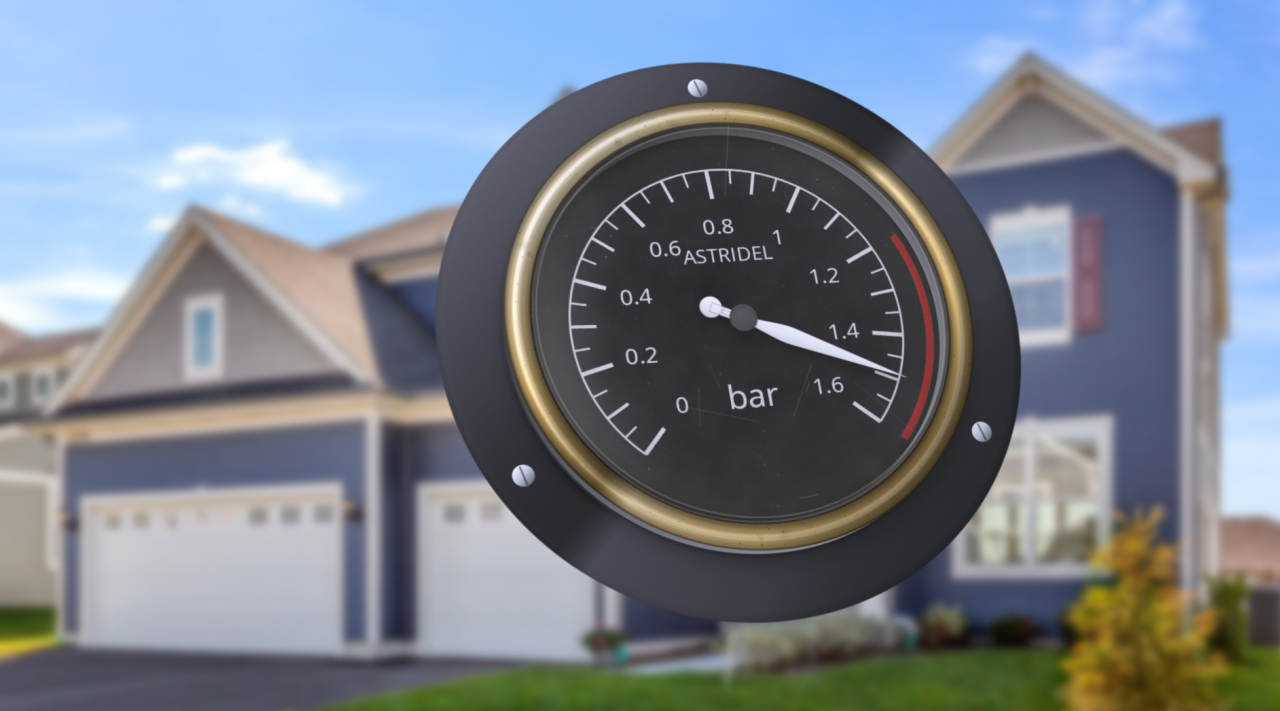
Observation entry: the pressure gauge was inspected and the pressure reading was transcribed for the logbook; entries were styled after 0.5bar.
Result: 1.5bar
